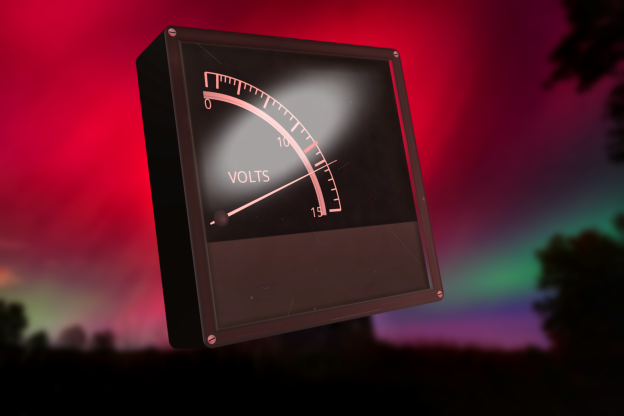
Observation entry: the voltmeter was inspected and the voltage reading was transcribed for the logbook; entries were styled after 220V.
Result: 12.75V
